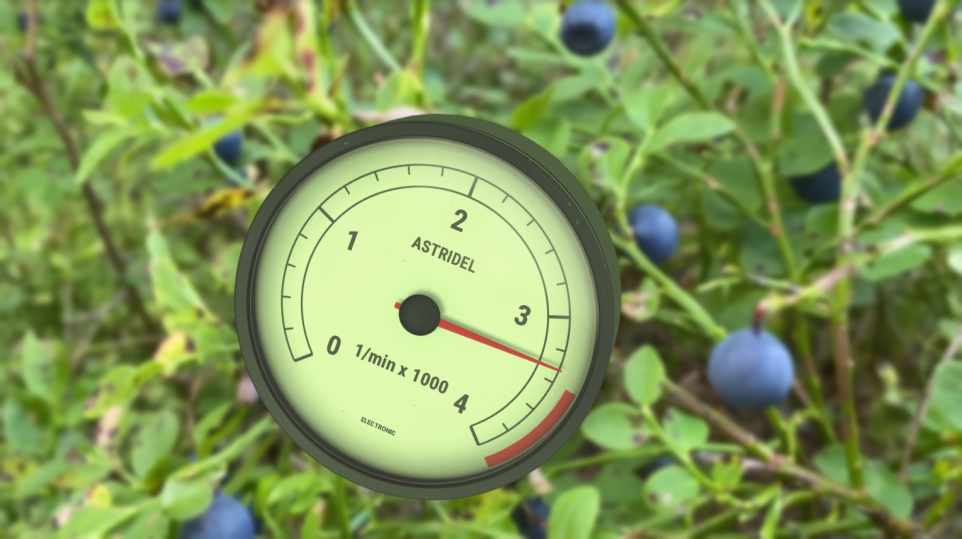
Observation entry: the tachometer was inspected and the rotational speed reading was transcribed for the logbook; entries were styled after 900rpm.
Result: 3300rpm
